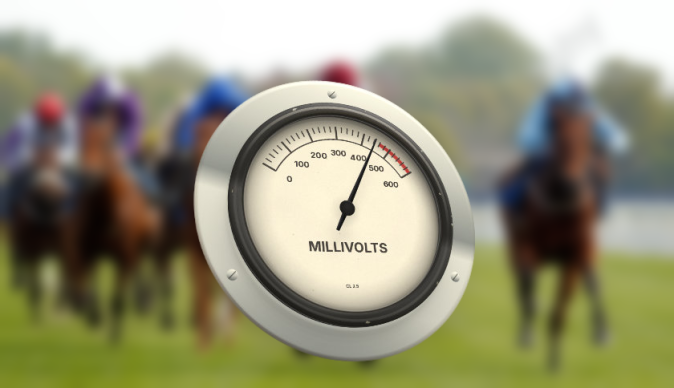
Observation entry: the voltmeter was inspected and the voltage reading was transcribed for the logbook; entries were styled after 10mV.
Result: 440mV
